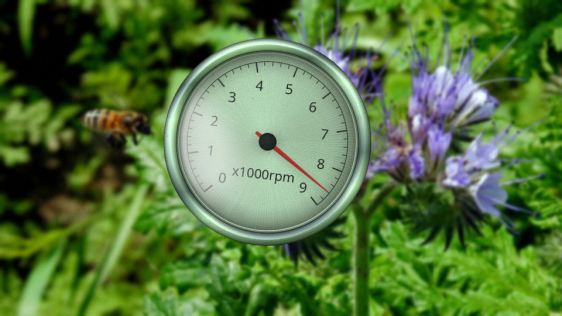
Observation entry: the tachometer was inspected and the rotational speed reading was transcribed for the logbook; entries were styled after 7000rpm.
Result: 8600rpm
